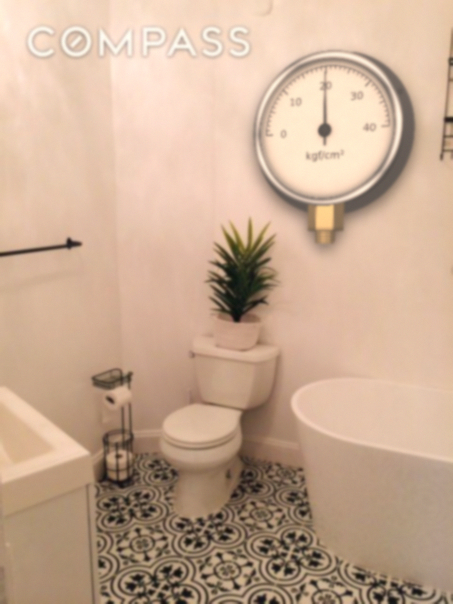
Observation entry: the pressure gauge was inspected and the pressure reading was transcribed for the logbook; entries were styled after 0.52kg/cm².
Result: 20kg/cm²
